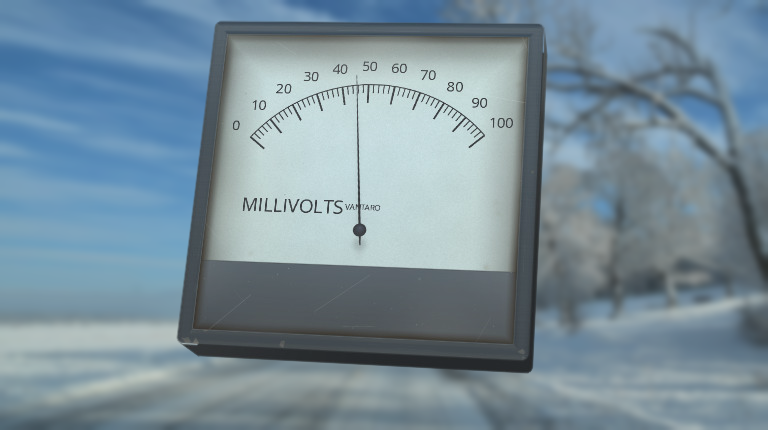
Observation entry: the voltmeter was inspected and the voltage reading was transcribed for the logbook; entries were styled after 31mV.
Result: 46mV
